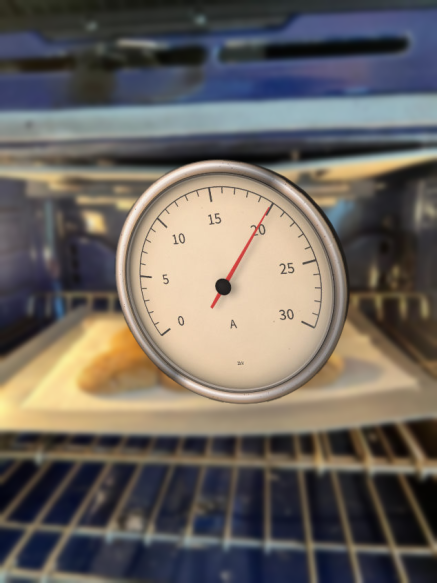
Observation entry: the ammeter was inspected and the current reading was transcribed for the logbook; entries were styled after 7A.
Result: 20A
